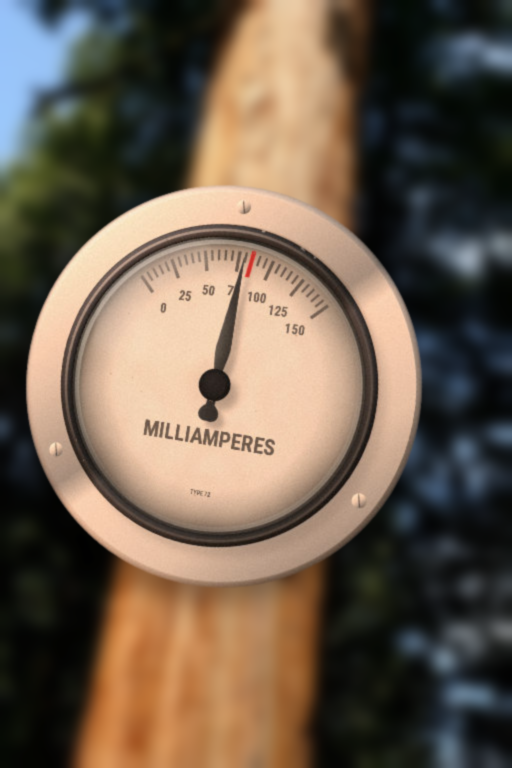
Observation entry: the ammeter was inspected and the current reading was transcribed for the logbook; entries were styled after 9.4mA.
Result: 80mA
